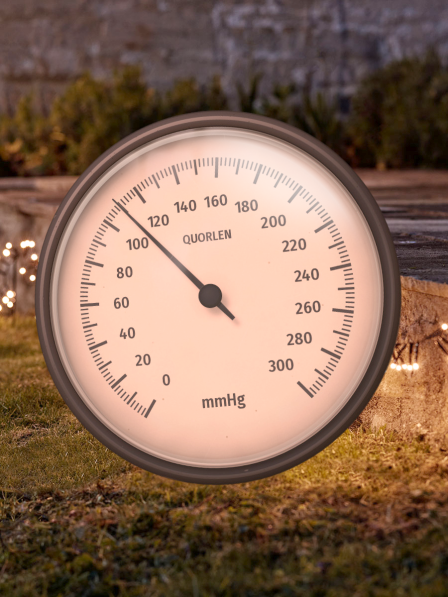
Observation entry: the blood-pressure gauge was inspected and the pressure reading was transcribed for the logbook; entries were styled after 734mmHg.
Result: 110mmHg
